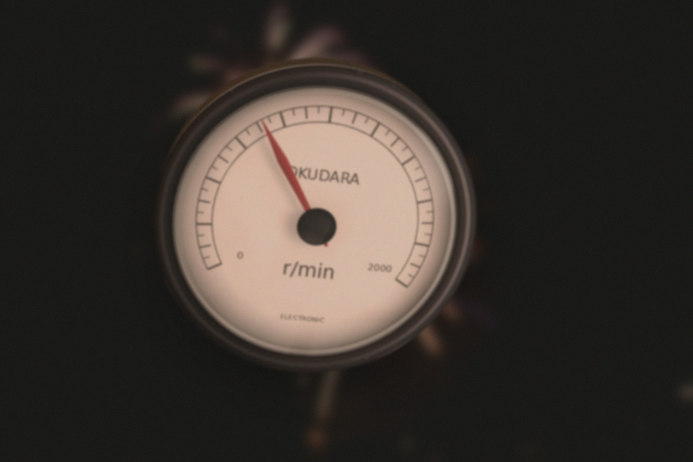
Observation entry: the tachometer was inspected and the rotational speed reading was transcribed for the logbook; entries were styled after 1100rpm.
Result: 725rpm
